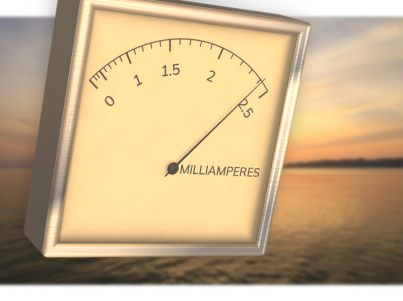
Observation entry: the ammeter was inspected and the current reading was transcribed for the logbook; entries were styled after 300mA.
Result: 2.4mA
